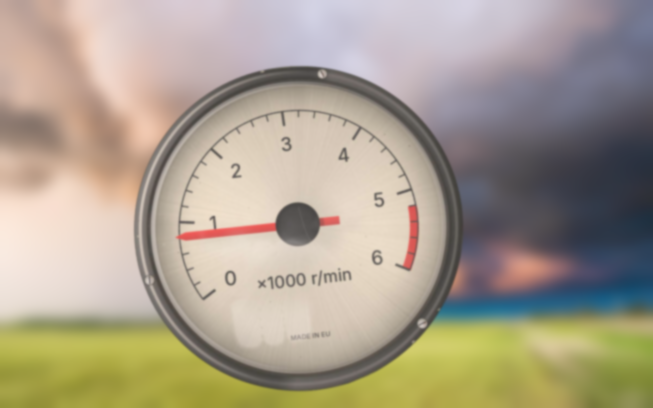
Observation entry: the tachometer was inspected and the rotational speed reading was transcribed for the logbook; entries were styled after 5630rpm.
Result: 800rpm
